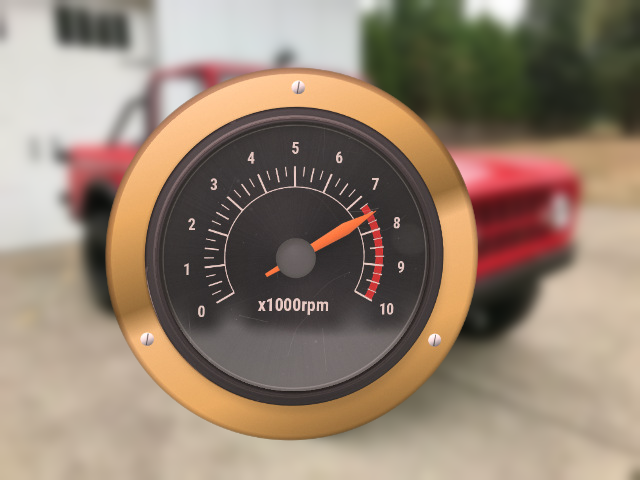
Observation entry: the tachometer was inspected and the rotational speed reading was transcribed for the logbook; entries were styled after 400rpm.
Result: 7500rpm
